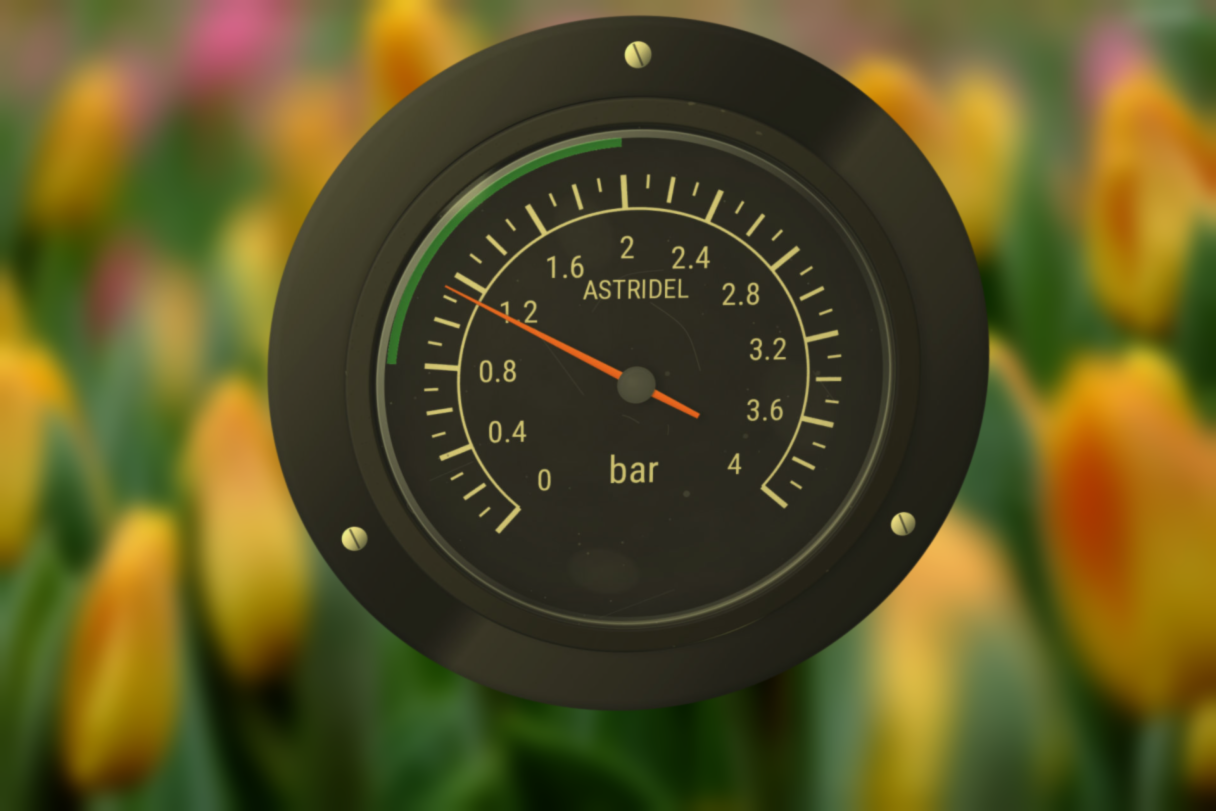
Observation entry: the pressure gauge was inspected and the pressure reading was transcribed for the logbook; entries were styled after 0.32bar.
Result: 1.15bar
